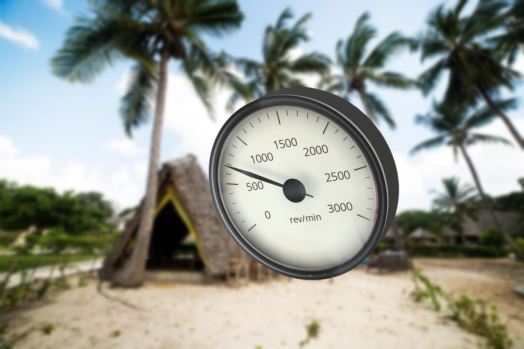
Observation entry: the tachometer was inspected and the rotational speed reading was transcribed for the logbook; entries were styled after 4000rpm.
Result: 700rpm
